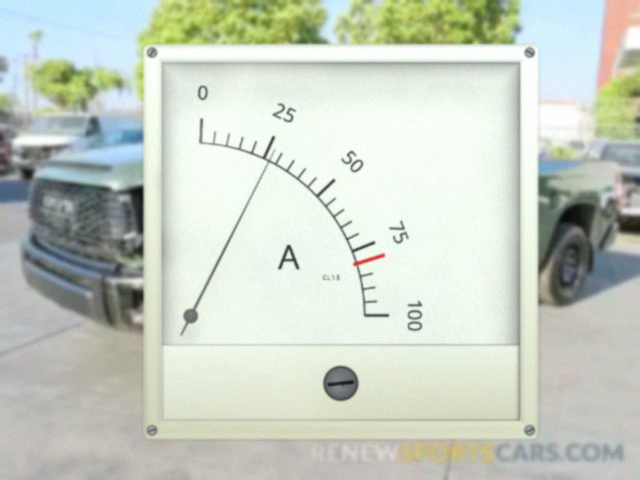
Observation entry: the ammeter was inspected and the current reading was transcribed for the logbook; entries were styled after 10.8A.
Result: 27.5A
